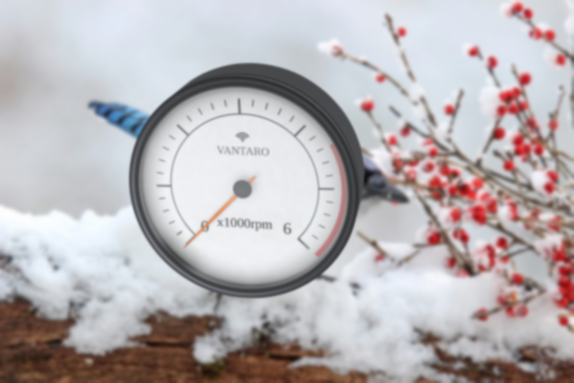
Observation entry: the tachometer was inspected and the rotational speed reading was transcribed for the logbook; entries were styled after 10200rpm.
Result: 0rpm
